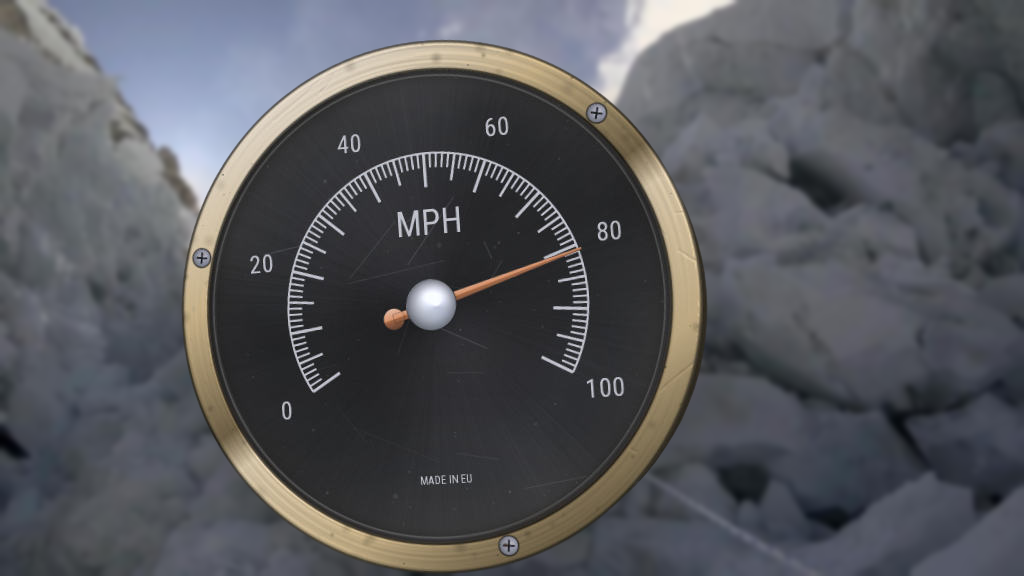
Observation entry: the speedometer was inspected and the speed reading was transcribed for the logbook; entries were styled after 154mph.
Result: 81mph
